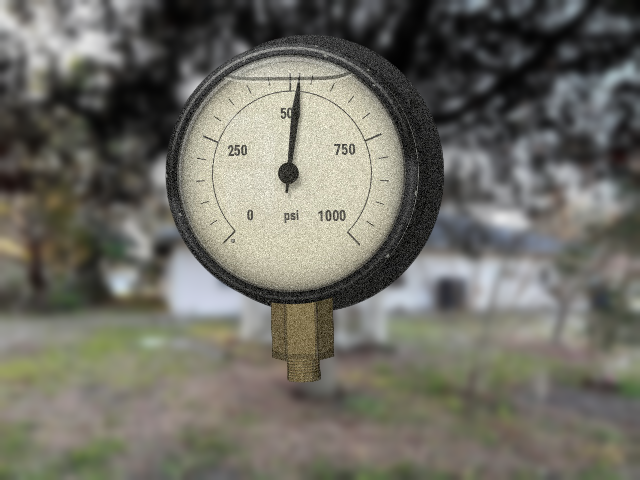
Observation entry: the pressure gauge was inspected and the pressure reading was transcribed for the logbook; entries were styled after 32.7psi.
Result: 525psi
